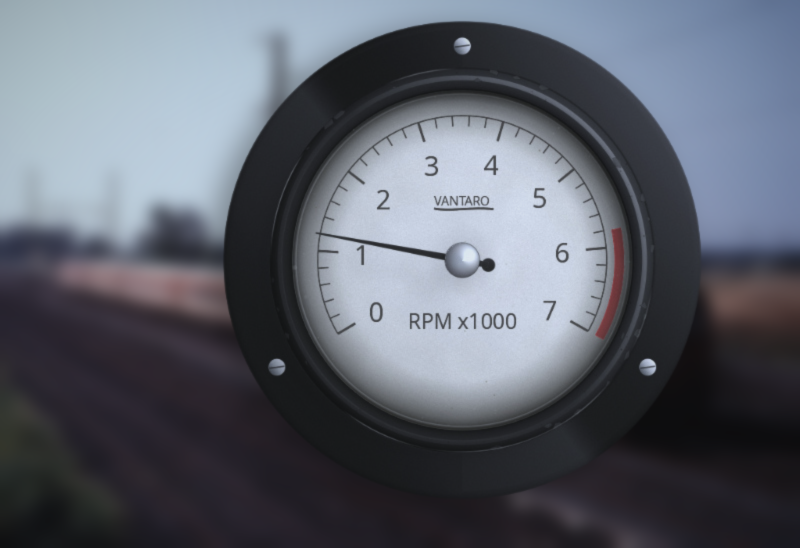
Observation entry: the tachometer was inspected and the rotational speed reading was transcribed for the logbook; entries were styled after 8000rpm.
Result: 1200rpm
